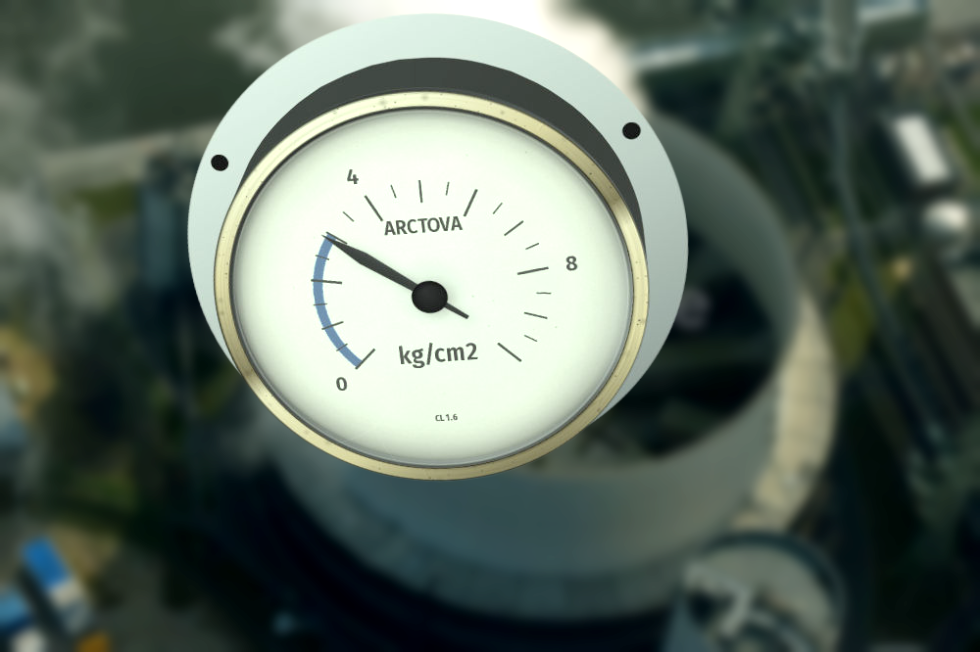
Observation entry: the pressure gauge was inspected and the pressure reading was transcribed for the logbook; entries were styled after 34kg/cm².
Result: 3kg/cm²
